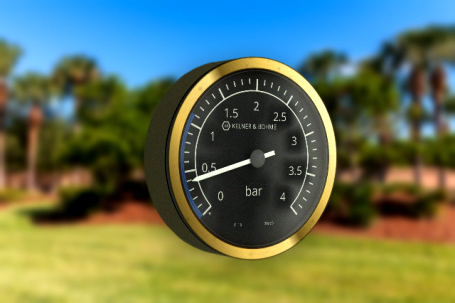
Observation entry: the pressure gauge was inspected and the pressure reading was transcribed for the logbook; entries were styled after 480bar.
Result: 0.4bar
